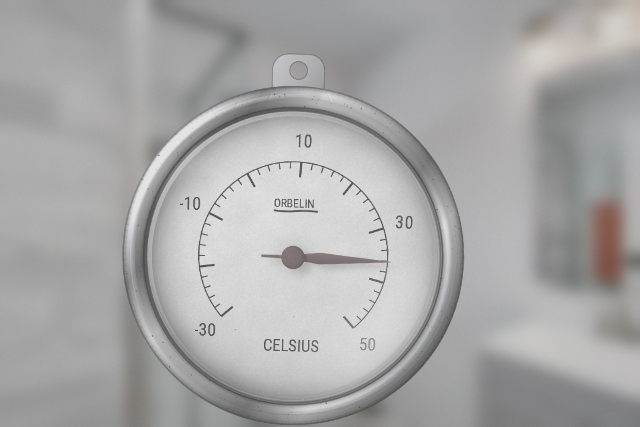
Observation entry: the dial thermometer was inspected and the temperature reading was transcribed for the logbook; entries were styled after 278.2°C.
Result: 36°C
